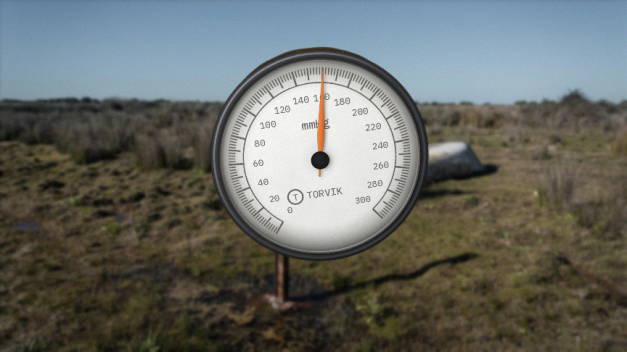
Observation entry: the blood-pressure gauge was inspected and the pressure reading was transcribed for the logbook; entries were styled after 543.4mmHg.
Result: 160mmHg
